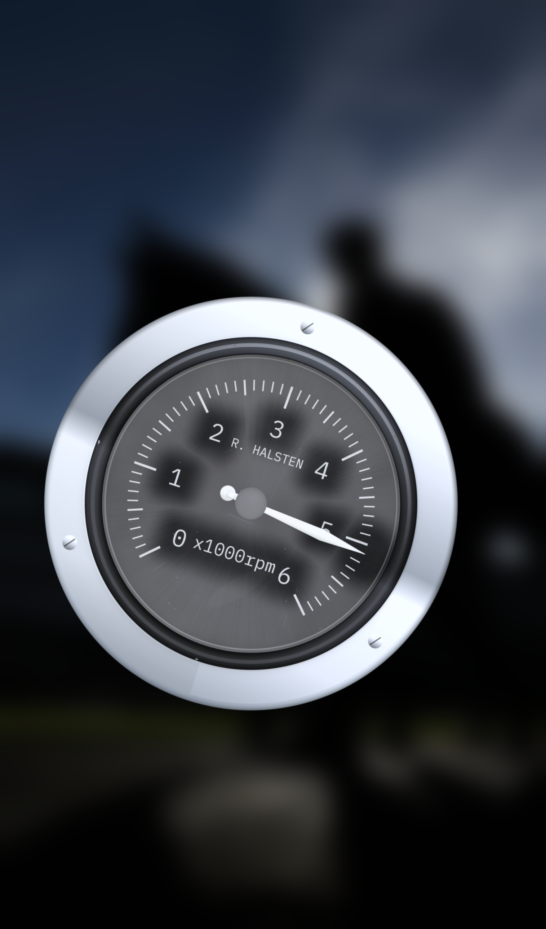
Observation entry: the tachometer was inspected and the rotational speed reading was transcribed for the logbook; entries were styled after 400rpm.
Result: 5100rpm
